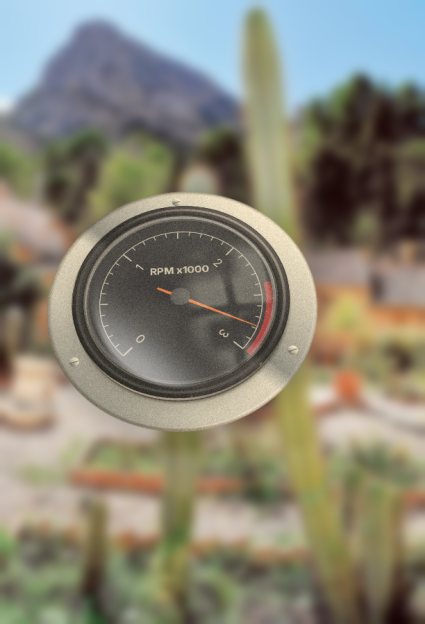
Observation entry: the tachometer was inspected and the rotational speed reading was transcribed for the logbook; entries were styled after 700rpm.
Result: 2800rpm
